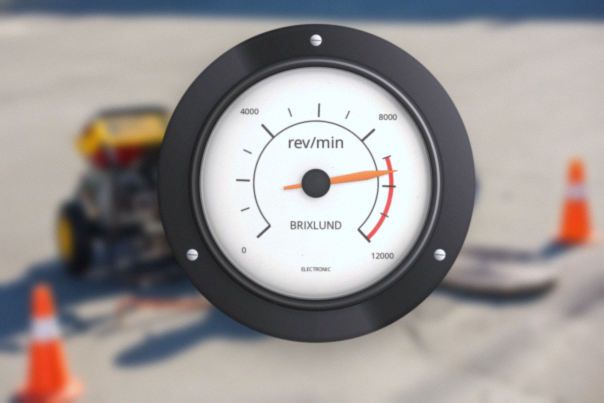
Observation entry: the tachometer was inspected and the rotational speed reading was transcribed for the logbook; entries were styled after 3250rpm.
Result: 9500rpm
